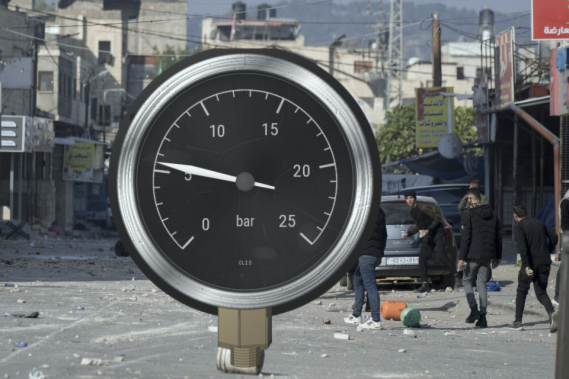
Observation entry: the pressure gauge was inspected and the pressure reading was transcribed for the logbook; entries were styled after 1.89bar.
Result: 5.5bar
